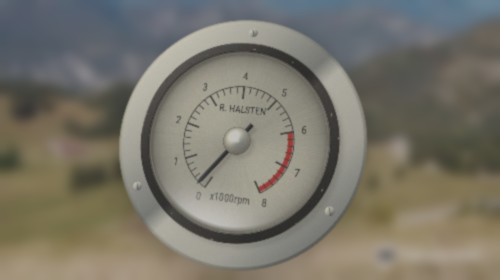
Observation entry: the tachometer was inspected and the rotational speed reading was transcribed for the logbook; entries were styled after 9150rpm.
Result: 200rpm
